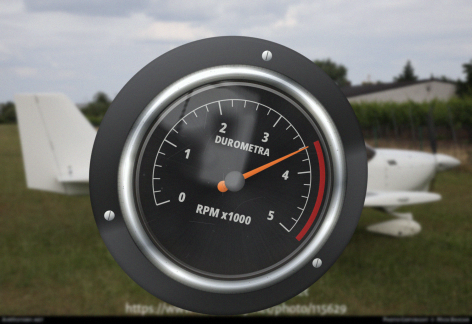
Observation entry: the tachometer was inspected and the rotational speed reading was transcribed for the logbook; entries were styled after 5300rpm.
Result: 3600rpm
